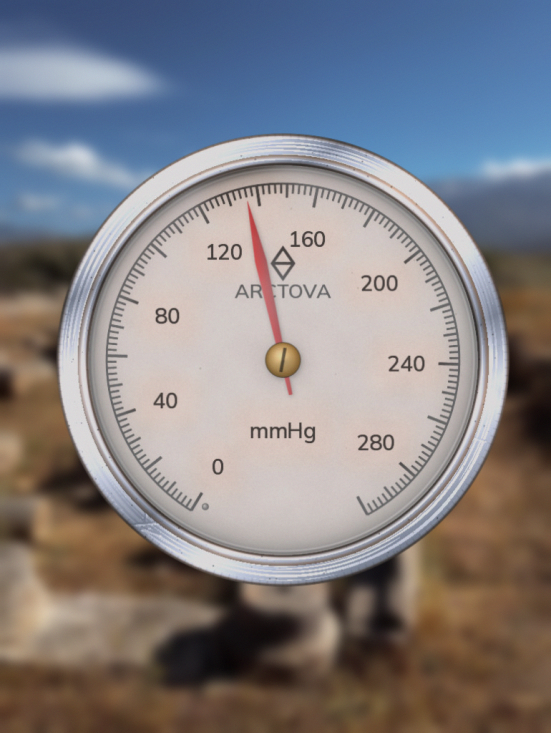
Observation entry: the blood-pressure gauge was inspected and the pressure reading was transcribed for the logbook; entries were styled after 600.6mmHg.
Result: 136mmHg
